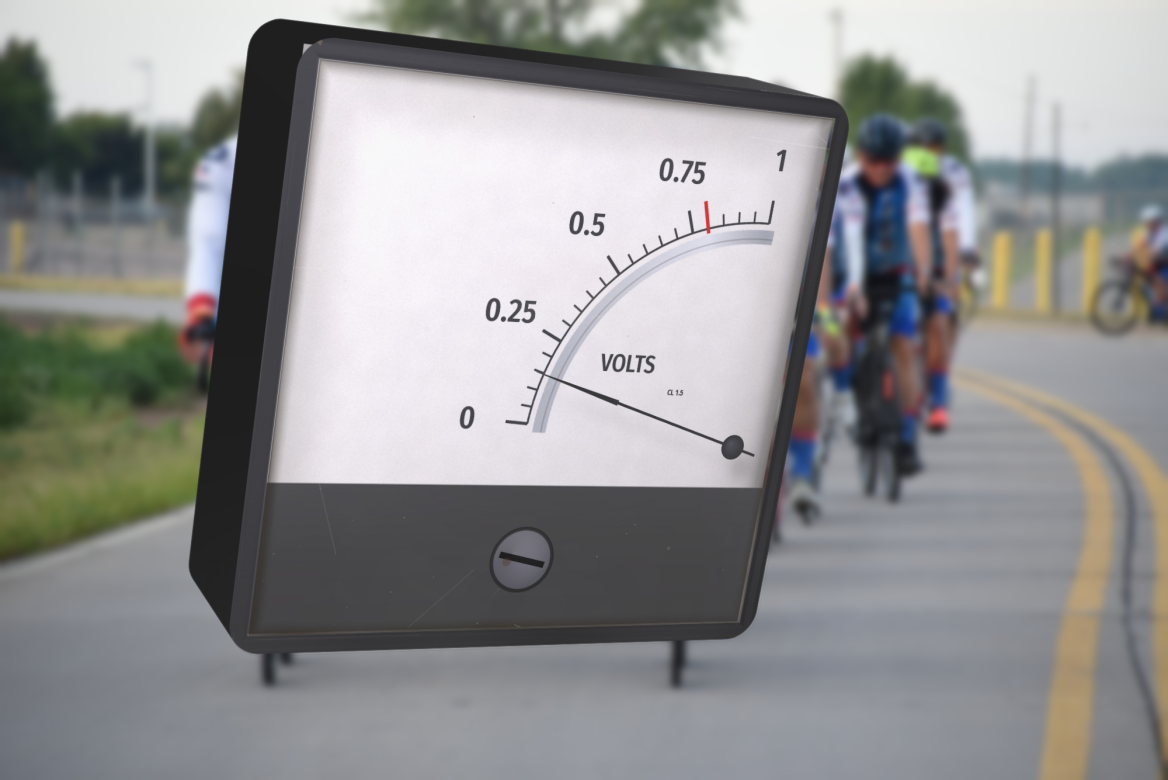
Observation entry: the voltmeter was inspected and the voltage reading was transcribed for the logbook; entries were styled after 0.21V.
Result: 0.15V
